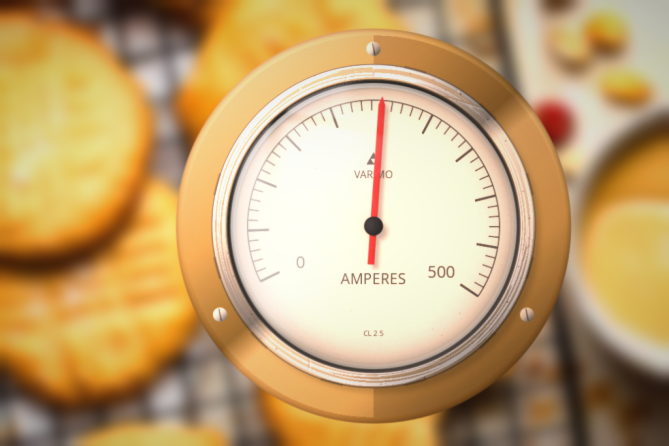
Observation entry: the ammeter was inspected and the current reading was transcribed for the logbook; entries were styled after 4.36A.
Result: 250A
